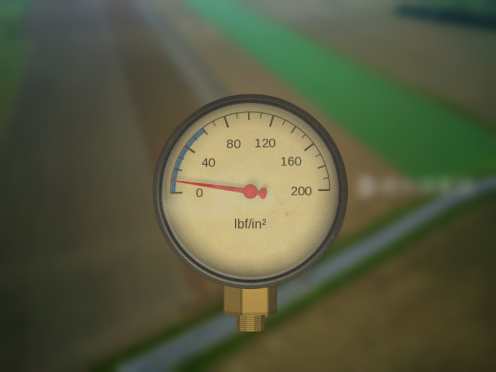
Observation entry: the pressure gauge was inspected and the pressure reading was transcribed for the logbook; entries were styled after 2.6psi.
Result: 10psi
